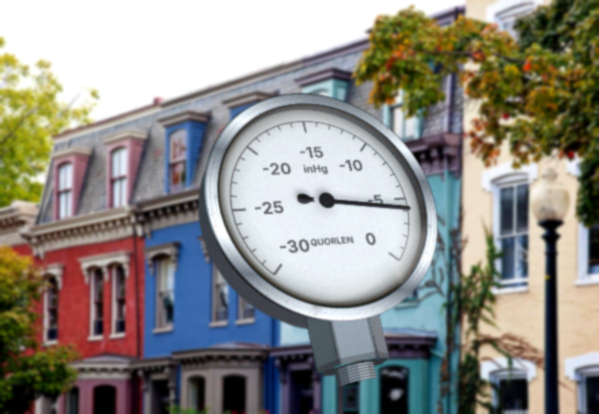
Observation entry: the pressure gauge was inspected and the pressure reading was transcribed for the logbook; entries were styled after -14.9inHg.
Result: -4inHg
